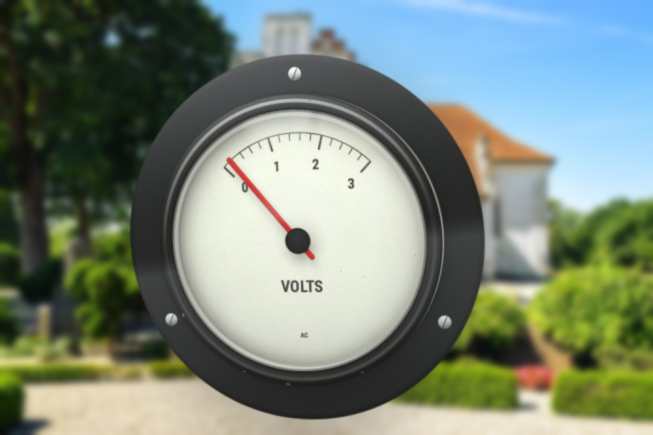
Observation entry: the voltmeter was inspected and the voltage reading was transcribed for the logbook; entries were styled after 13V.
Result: 0.2V
